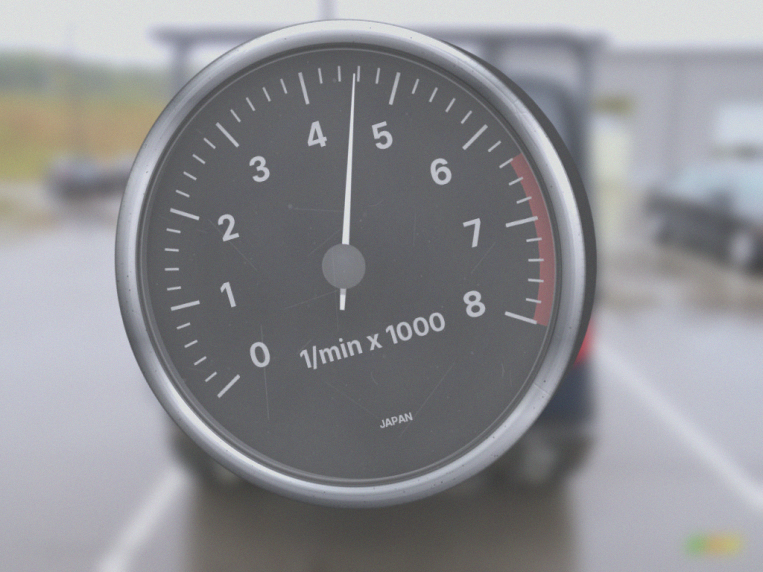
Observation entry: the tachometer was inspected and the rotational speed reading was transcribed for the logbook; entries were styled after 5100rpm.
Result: 4600rpm
